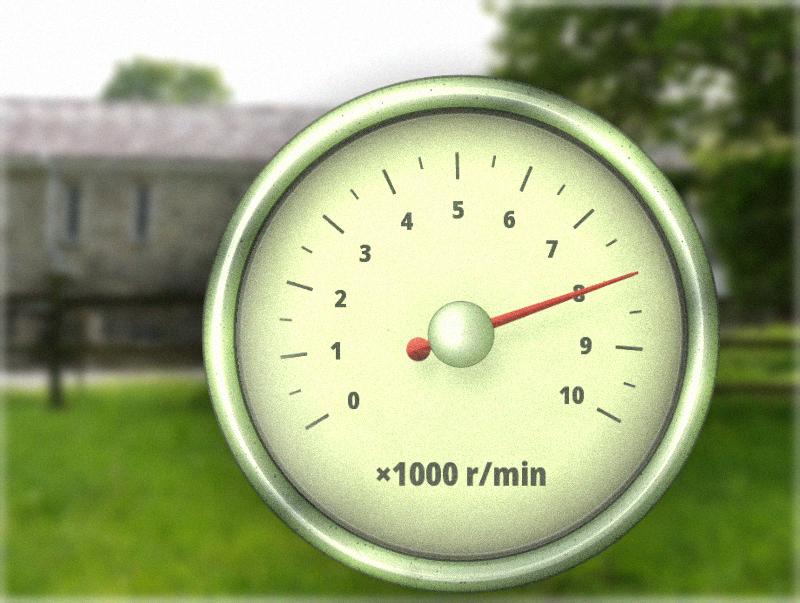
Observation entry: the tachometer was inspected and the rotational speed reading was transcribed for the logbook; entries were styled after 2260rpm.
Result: 8000rpm
